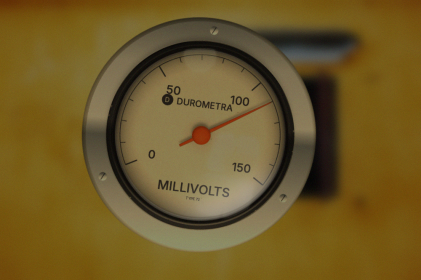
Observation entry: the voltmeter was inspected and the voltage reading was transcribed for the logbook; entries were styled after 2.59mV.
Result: 110mV
